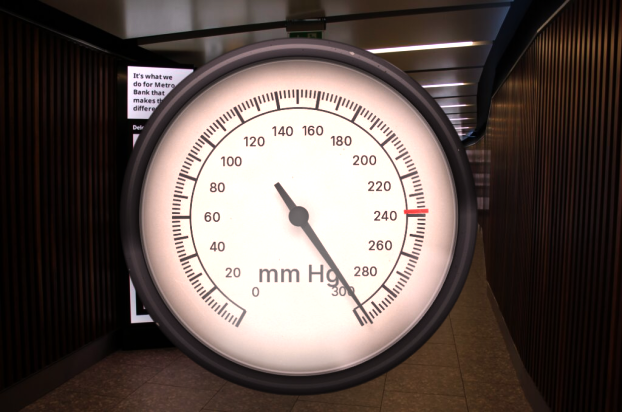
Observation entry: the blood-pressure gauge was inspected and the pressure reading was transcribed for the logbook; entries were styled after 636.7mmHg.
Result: 296mmHg
